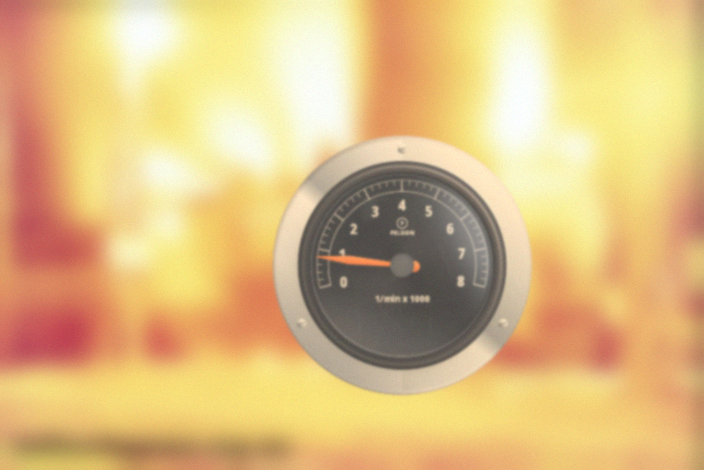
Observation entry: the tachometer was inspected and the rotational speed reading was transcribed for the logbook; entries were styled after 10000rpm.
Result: 800rpm
